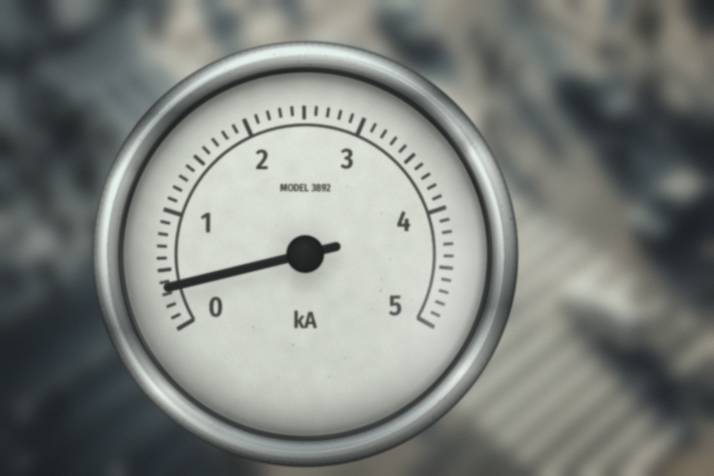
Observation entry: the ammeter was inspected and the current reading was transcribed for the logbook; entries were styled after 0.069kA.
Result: 0.35kA
